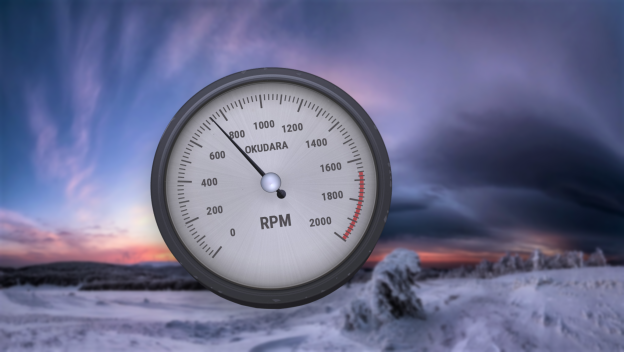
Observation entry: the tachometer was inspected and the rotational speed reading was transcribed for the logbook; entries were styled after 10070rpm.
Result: 740rpm
